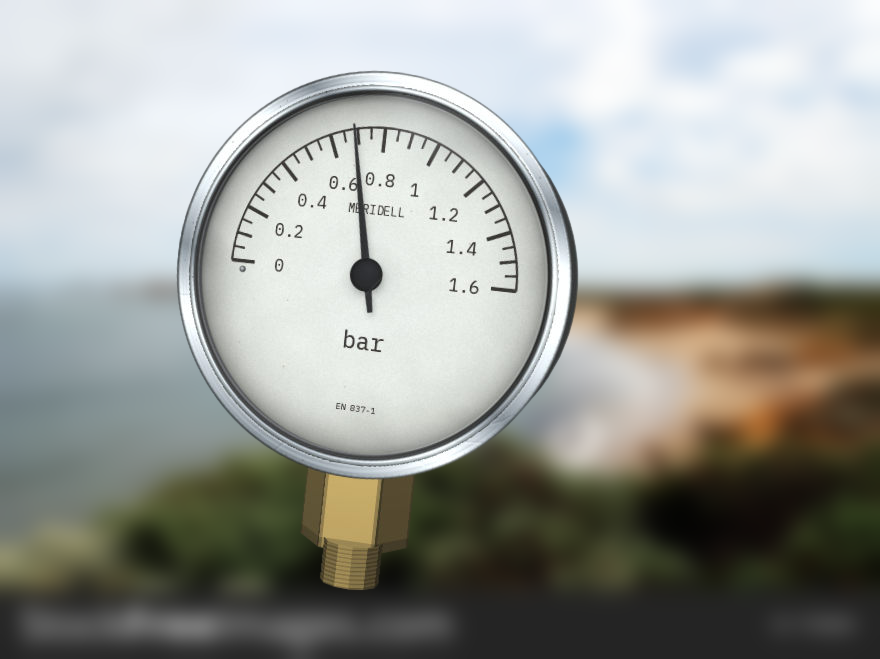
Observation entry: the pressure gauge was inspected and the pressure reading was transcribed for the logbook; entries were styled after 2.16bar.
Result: 0.7bar
